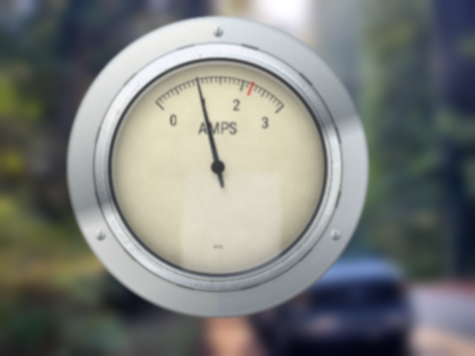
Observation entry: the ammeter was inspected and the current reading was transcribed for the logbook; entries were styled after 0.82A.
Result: 1A
